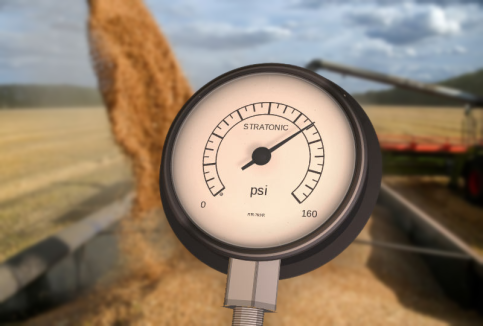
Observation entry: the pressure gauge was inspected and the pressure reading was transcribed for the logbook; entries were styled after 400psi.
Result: 110psi
